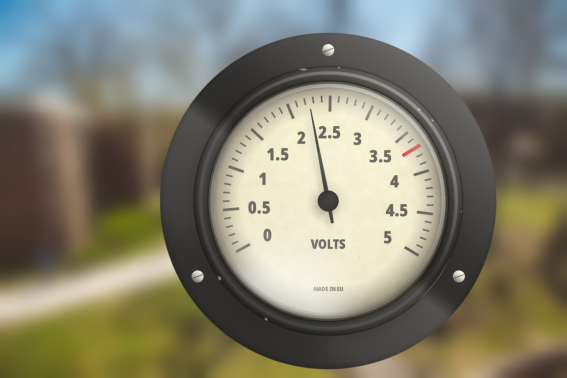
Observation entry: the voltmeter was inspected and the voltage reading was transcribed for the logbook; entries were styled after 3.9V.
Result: 2.25V
